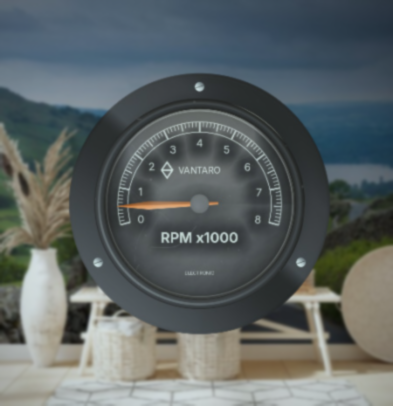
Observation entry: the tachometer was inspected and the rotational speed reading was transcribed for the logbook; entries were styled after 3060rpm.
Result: 500rpm
